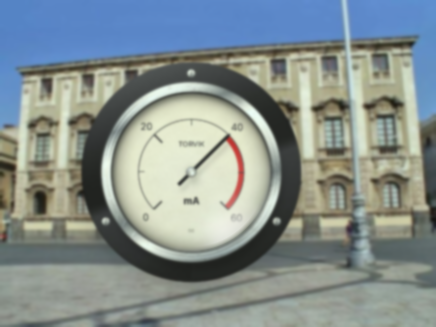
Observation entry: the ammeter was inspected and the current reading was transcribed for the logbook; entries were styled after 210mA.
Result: 40mA
